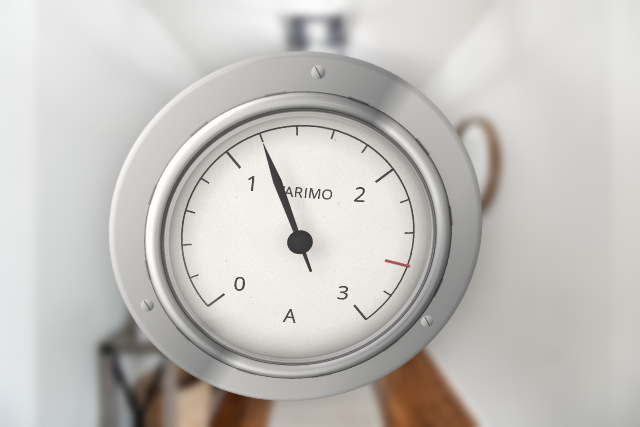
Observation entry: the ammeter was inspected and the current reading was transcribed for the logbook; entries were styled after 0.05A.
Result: 1.2A
